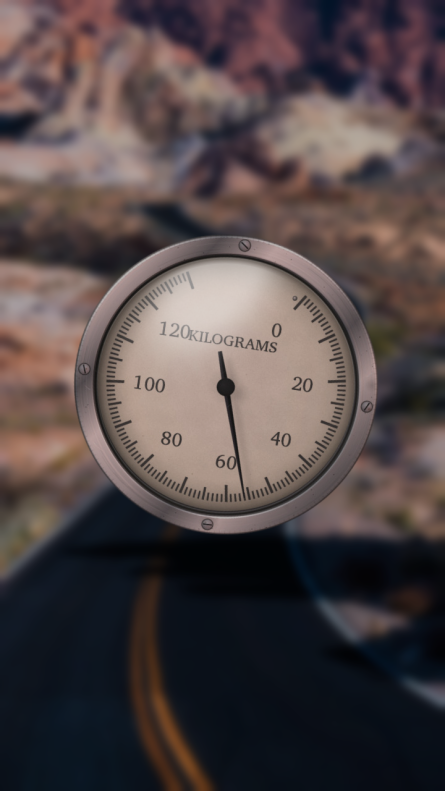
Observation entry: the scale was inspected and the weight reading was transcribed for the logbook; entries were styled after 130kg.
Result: 56kg
